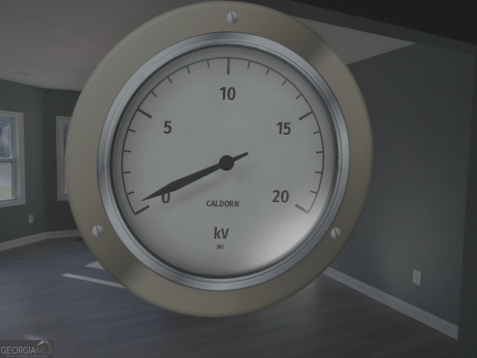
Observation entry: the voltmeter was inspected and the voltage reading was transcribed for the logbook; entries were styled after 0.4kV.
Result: 0.5kV
